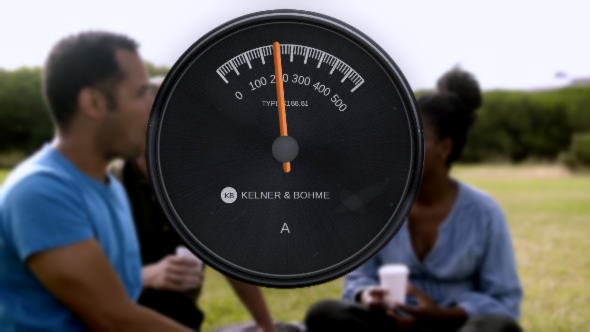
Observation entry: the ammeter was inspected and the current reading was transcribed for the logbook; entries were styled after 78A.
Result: 200A
